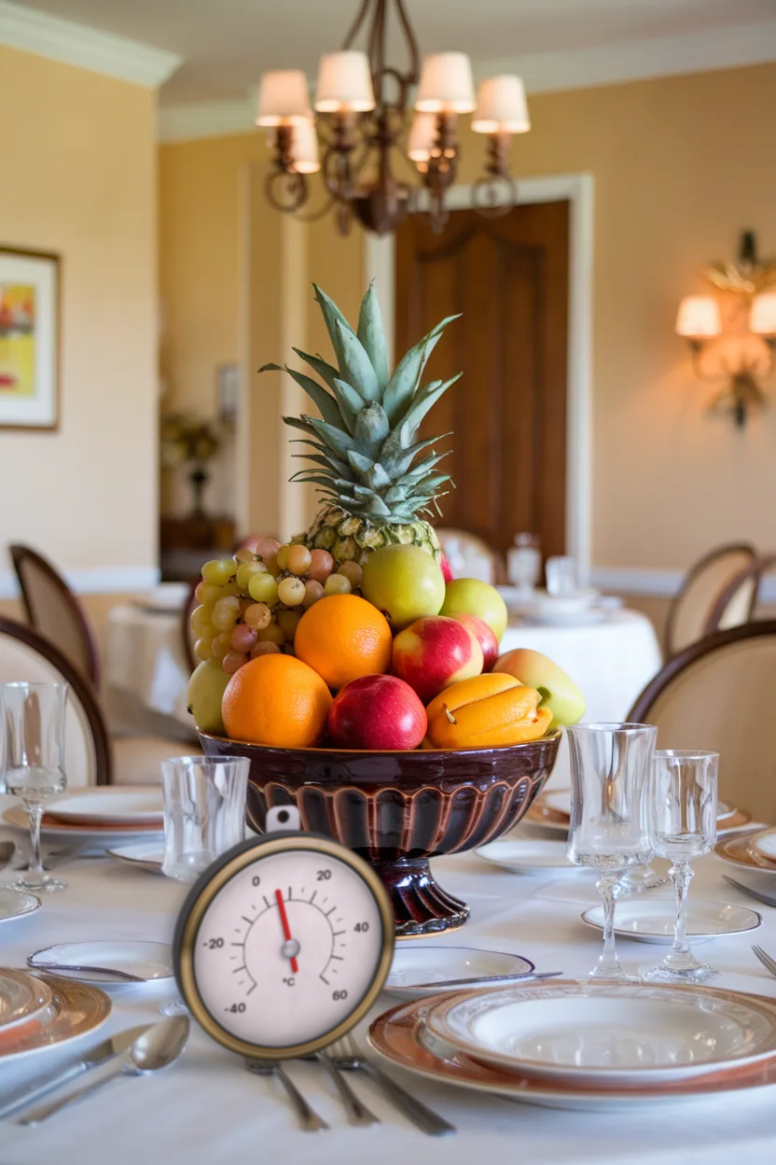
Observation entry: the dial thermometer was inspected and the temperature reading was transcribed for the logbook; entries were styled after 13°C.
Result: 5°C
